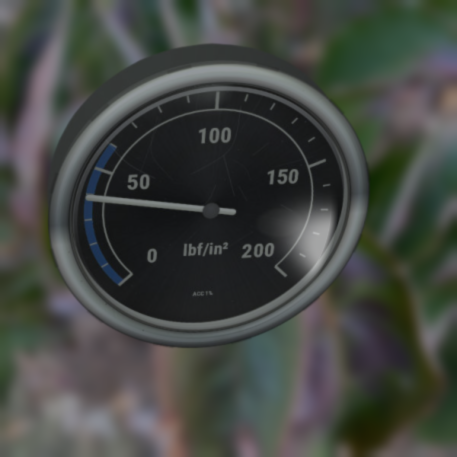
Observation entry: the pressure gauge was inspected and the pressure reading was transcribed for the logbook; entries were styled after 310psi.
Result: 40psi
